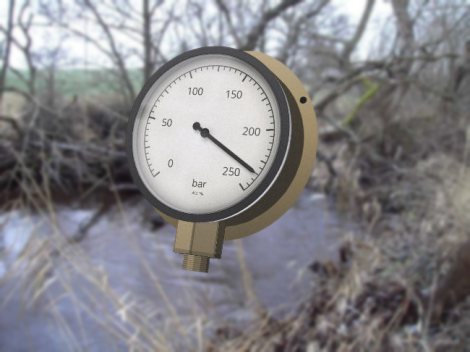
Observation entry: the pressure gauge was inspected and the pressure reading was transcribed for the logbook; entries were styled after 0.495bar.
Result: 235bar
